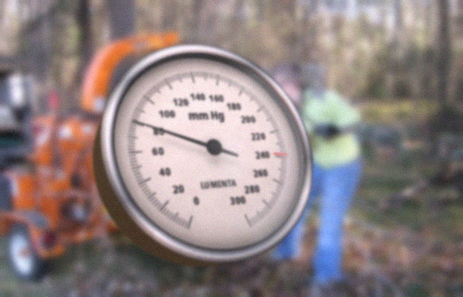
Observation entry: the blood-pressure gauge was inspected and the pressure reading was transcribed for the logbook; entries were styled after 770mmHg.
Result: 80mmHg
